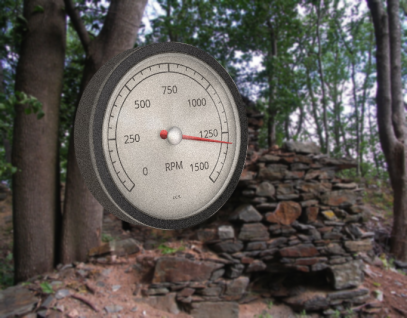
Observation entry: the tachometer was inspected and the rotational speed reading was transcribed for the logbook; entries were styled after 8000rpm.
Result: 1300rpm
